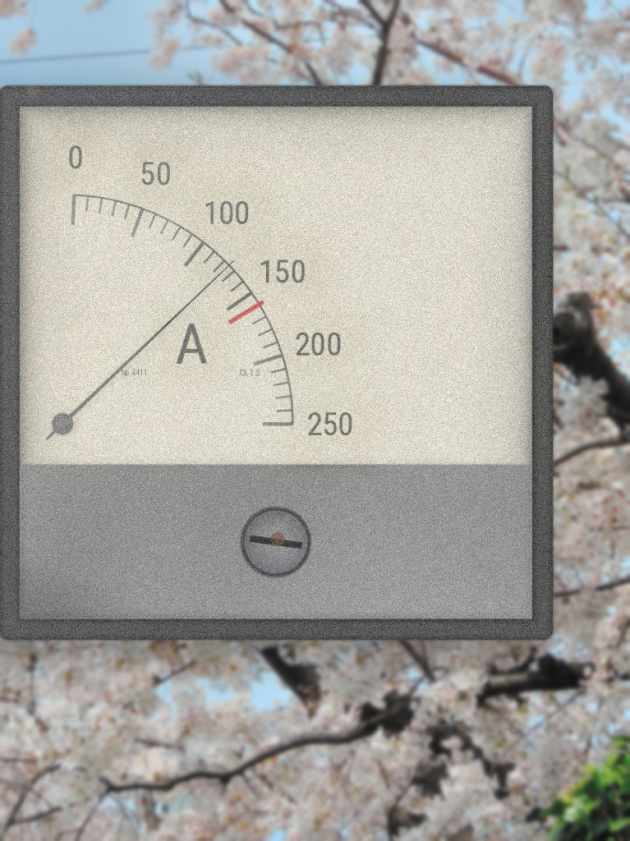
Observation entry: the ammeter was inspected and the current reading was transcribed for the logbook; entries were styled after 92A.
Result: 125A
